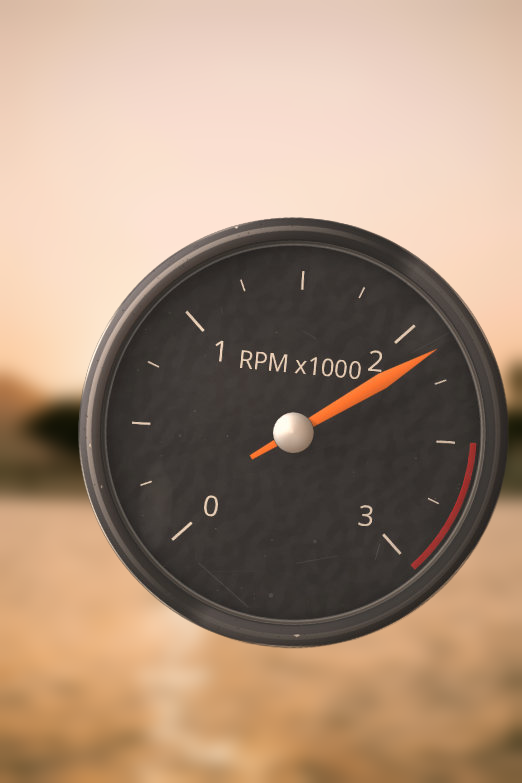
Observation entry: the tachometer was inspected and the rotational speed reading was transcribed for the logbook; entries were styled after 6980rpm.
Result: 2125rpm
